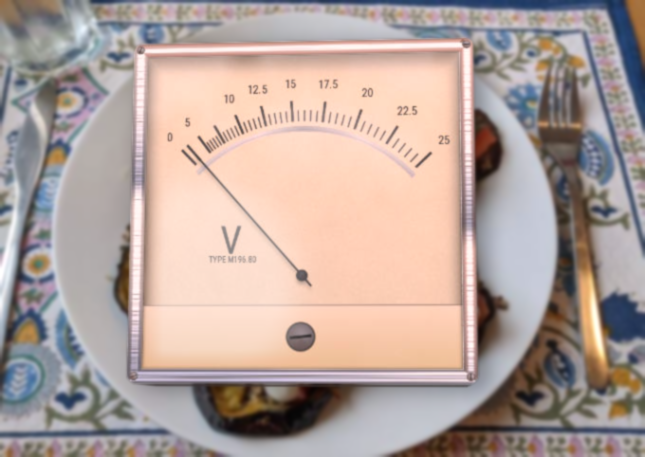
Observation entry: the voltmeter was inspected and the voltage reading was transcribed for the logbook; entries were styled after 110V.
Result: 2.5V
